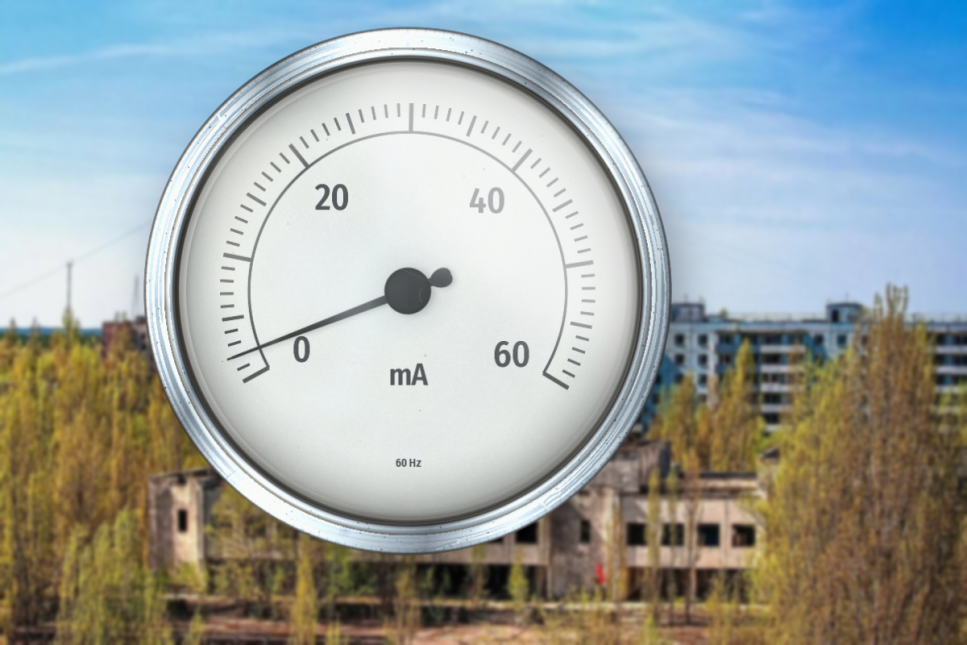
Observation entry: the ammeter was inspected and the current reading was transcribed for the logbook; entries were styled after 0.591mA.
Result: 2mA
